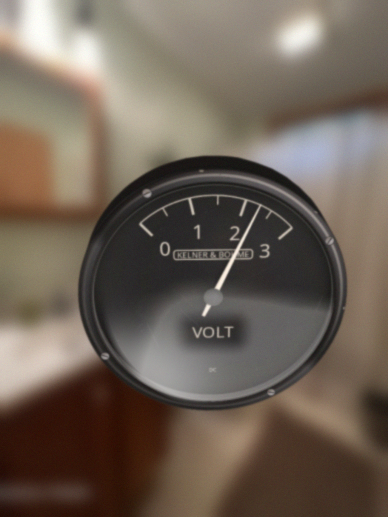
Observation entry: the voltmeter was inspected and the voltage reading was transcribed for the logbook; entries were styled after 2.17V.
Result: 2.25V
